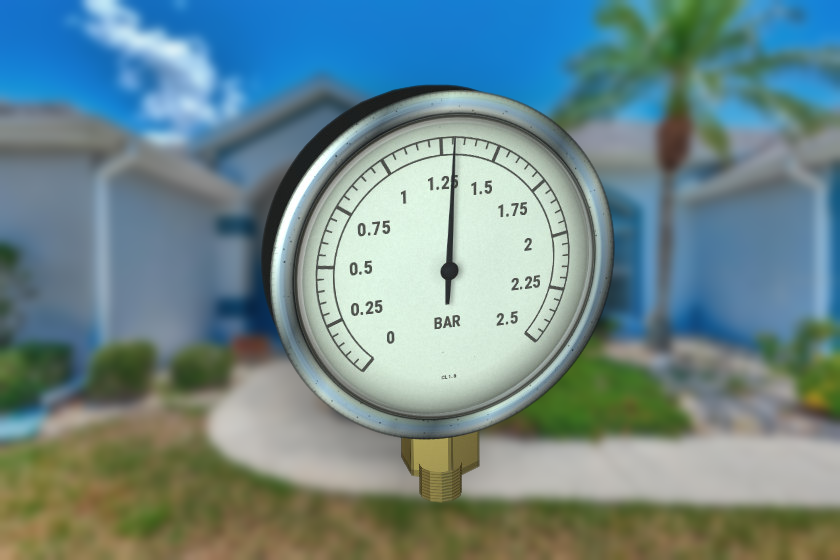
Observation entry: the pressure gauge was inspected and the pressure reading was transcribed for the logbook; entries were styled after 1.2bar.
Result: 1.3bar
